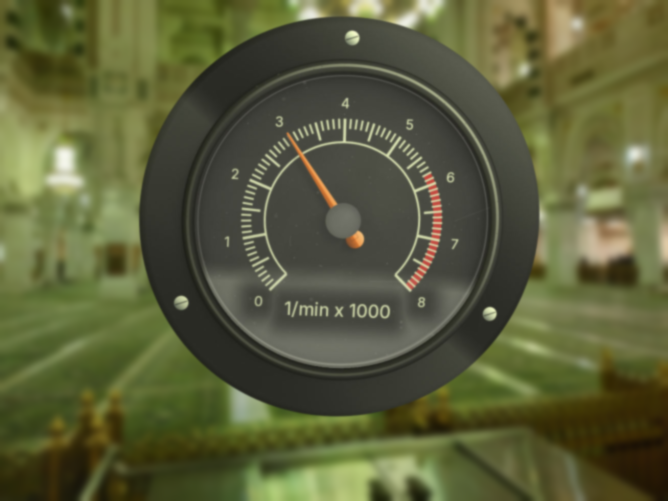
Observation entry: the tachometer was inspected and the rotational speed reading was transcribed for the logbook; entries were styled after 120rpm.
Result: 3000rpm
